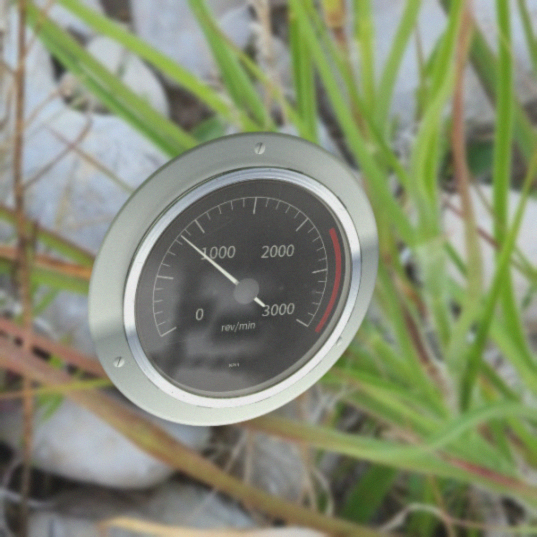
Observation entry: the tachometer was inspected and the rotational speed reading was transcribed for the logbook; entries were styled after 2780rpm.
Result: 850rpm
